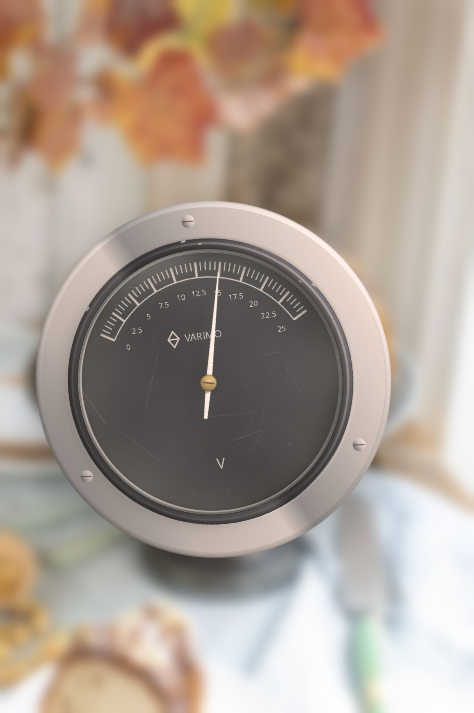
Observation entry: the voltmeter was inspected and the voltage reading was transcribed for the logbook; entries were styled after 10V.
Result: 15V
